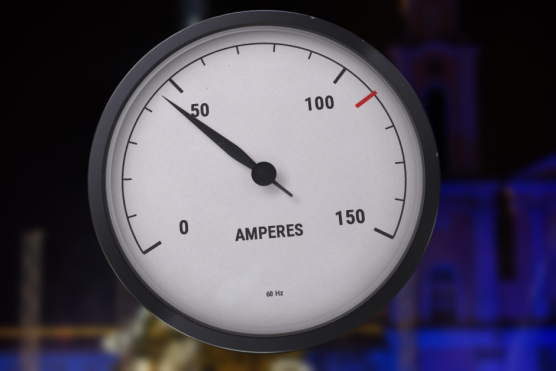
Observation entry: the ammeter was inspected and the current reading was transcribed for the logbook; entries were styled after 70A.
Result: 45A
